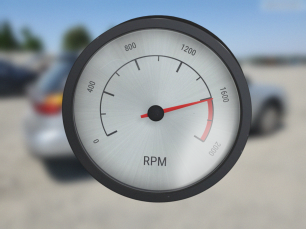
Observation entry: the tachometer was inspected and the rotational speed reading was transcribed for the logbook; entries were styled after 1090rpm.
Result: 1600rpm
